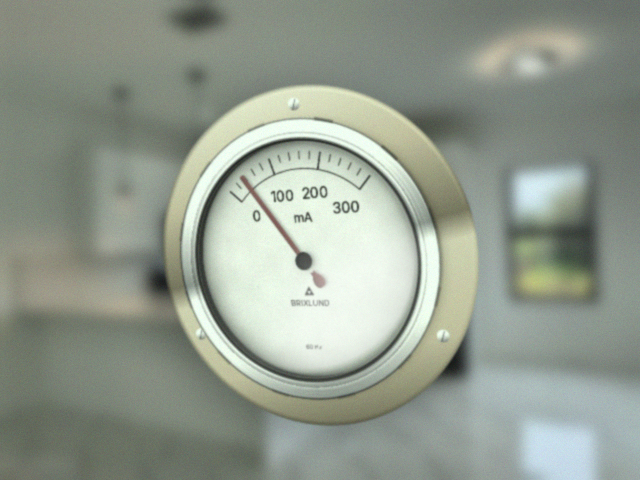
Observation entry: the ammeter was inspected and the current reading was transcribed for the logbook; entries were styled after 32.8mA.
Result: 40mA
